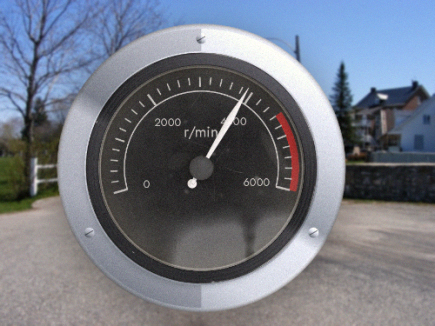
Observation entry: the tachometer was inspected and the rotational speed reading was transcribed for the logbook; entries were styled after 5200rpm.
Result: 3900rpm
